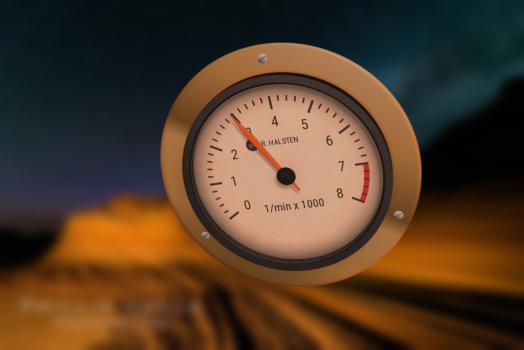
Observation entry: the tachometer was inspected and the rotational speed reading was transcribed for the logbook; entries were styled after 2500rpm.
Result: 3000rpm
